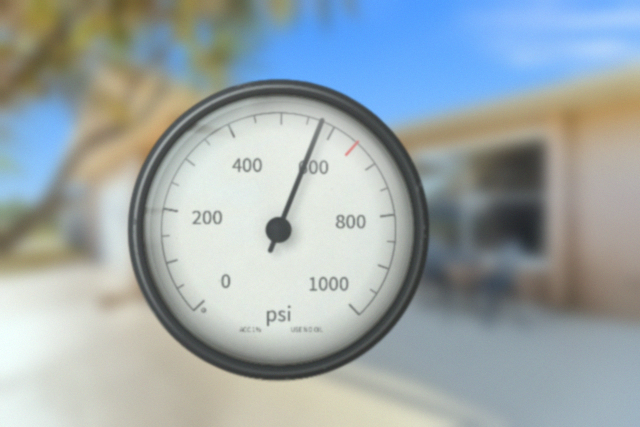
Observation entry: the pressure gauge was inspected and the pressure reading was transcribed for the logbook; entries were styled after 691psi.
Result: 575psi
